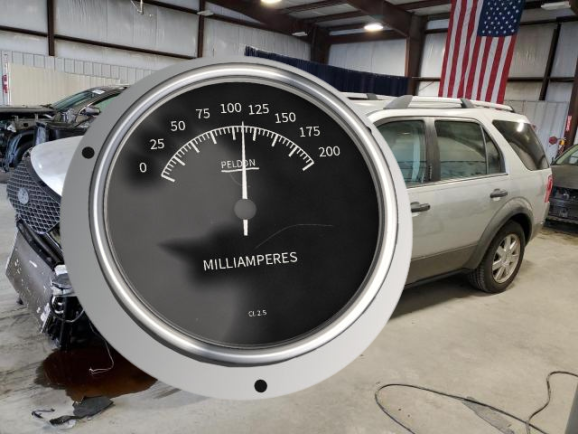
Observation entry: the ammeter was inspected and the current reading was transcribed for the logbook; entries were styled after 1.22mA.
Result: 110mA
